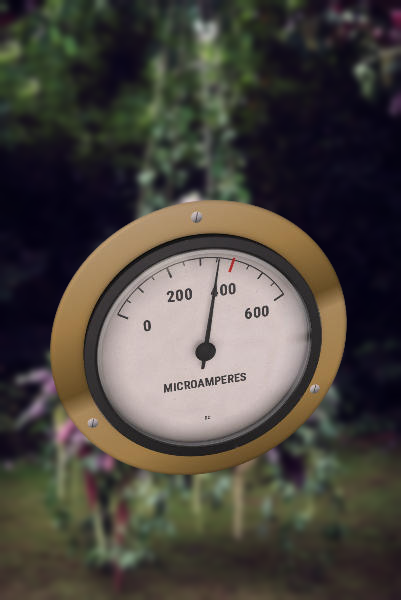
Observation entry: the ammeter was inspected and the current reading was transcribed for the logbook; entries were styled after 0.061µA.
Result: 350µA
